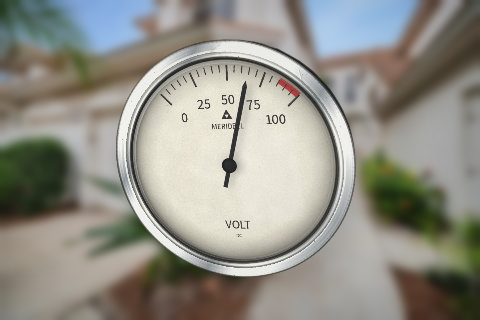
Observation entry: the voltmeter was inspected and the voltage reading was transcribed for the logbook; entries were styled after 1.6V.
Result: 65V
